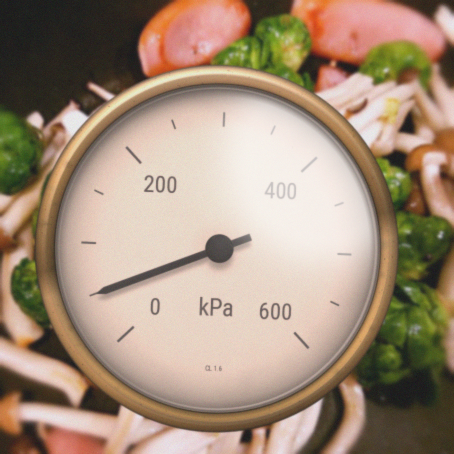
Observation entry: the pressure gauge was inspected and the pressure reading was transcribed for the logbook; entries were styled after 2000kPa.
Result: 50kPa
